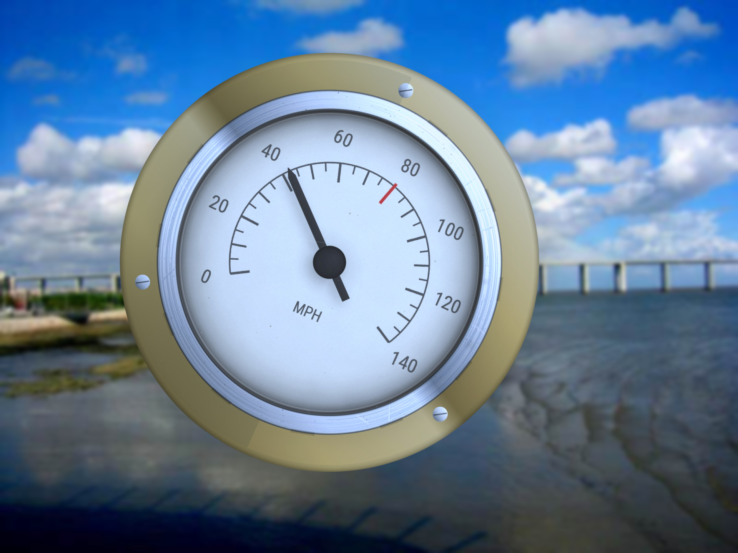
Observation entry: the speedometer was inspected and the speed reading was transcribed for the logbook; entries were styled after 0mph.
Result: 42.5mph
